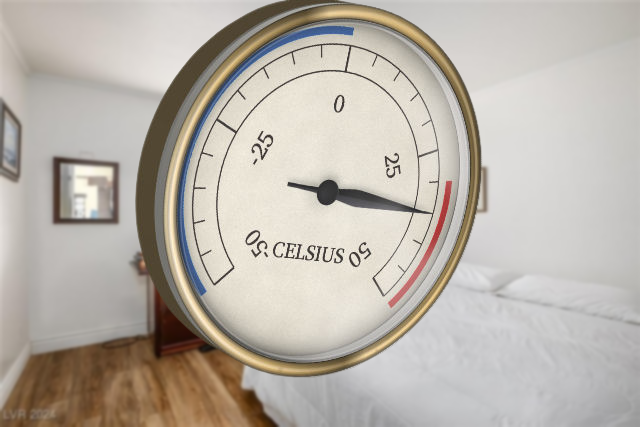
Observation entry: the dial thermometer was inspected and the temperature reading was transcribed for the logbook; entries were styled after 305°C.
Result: 35°C
